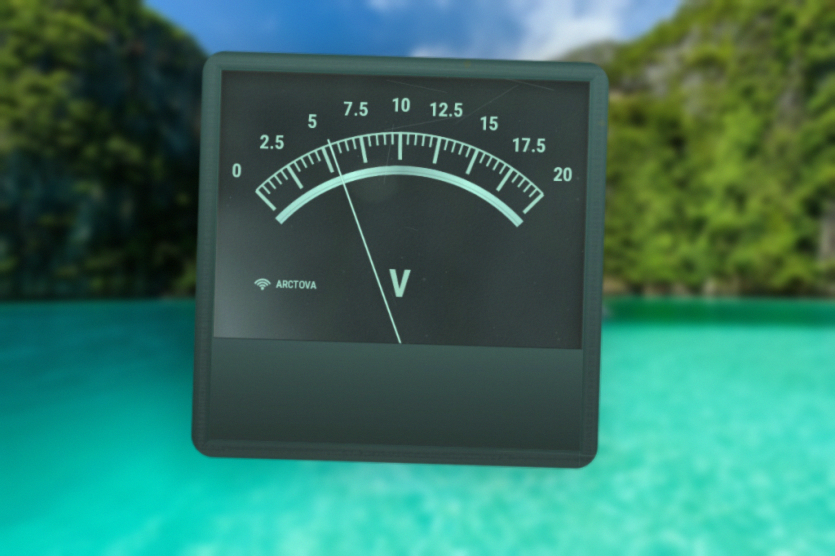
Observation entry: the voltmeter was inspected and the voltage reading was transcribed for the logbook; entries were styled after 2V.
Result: 5.5V
